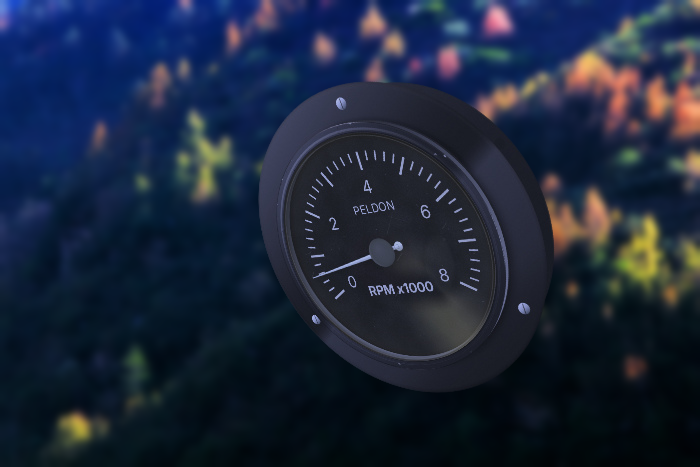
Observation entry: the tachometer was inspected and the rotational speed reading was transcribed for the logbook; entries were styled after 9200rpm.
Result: 600rpm
